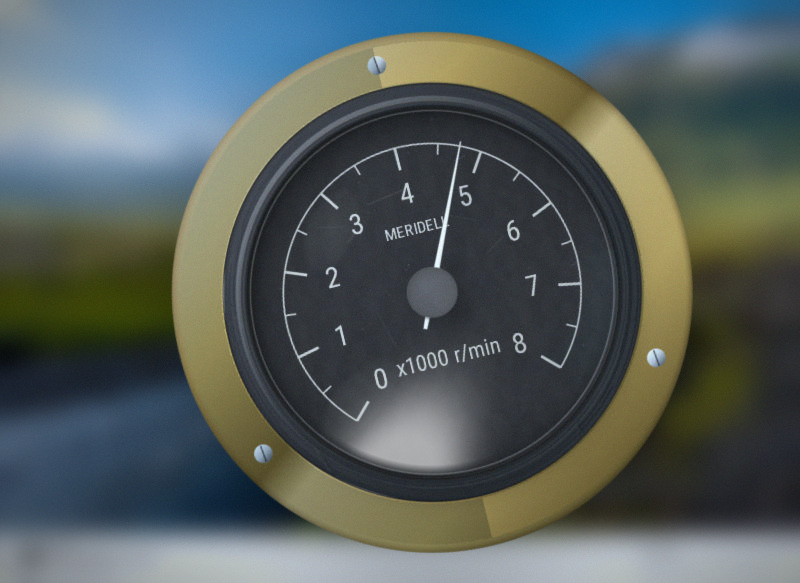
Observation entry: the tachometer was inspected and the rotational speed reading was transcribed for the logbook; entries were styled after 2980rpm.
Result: 4750rpm
